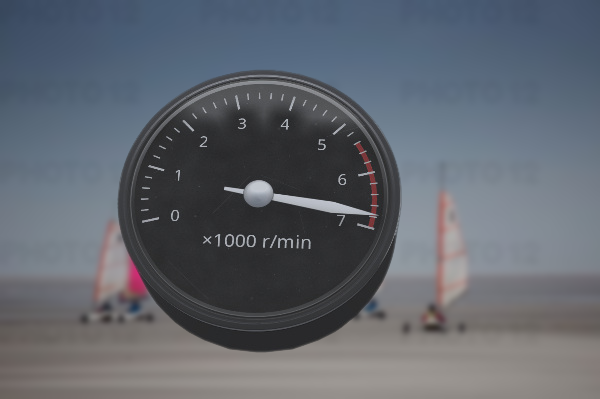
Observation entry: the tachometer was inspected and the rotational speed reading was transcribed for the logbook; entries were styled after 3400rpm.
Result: 6800rpm
